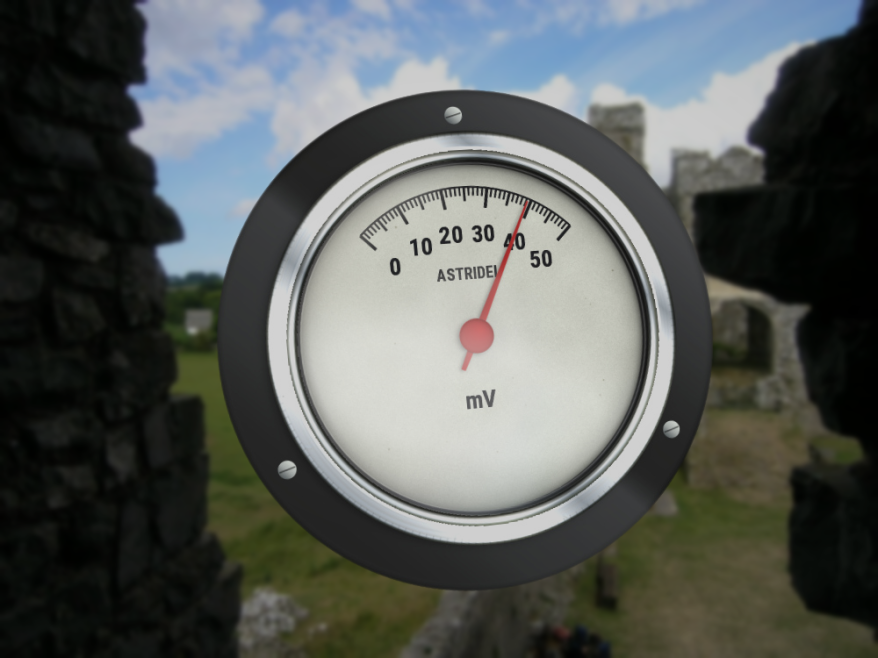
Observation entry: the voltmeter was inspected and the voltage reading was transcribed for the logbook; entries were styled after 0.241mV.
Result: 39mV
